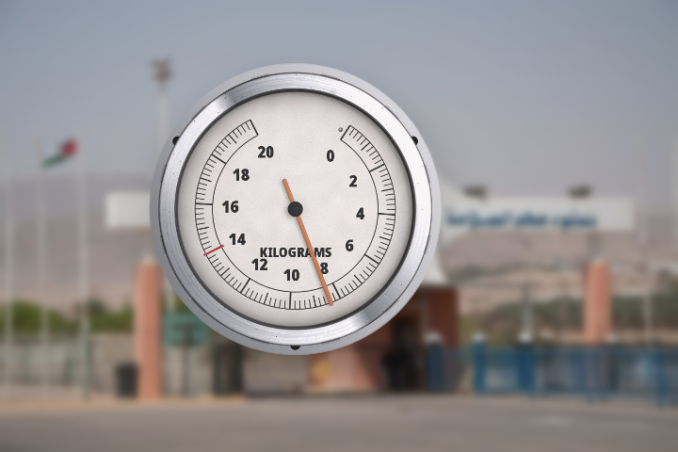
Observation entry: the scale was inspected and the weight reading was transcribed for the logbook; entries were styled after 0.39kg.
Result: 8.4kg
